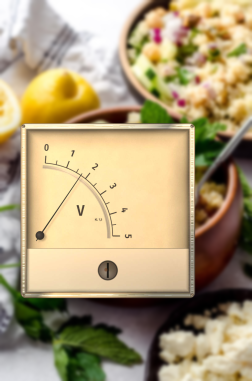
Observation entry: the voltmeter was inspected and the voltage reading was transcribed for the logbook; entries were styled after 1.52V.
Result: 1.75V
